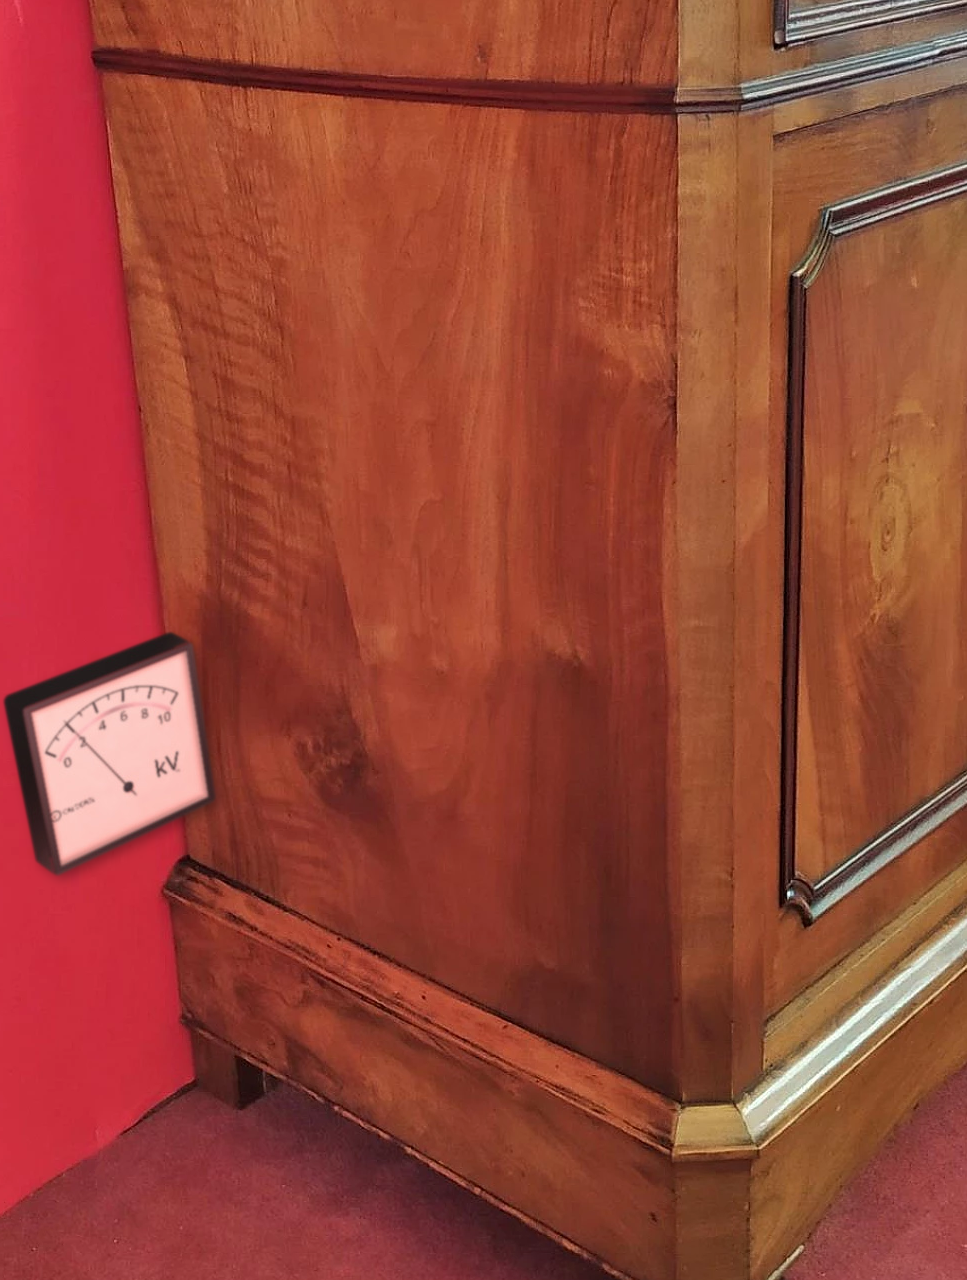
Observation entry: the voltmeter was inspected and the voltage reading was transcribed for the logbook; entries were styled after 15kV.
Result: 2kV
